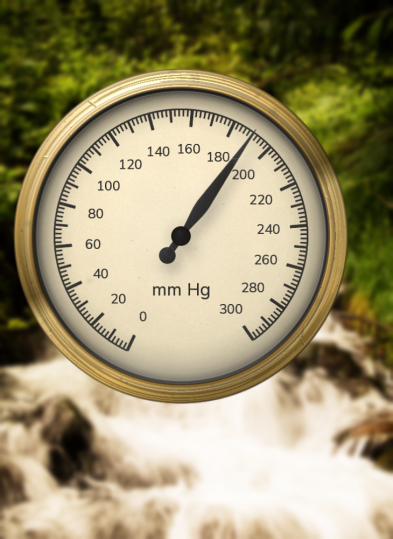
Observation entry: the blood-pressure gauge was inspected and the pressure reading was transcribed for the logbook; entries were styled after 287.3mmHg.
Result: 190mmHg
